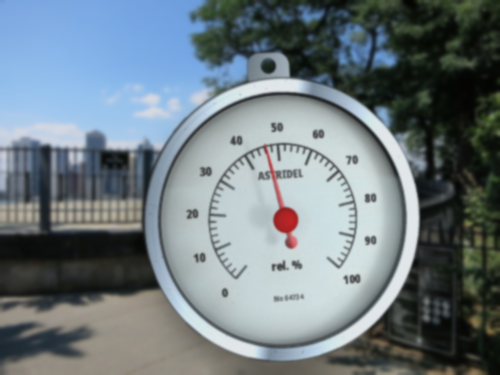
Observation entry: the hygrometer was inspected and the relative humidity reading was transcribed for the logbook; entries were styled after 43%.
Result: 46%
